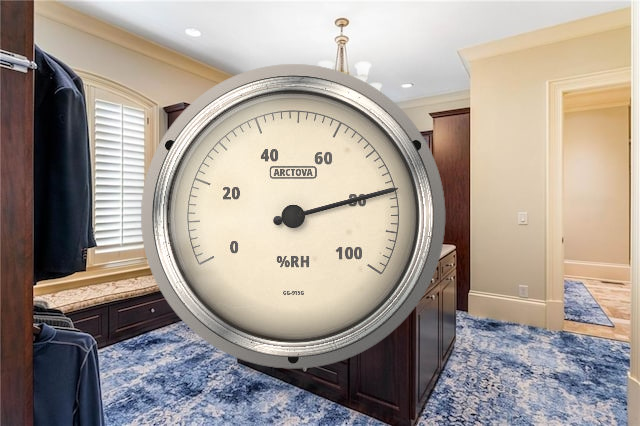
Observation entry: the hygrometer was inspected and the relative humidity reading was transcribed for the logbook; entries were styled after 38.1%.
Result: 80%
